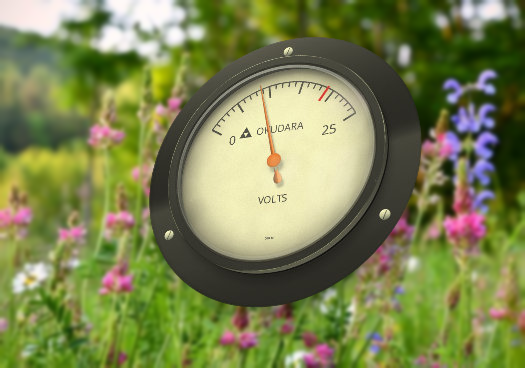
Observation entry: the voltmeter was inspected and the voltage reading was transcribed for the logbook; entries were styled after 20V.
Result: 9V
